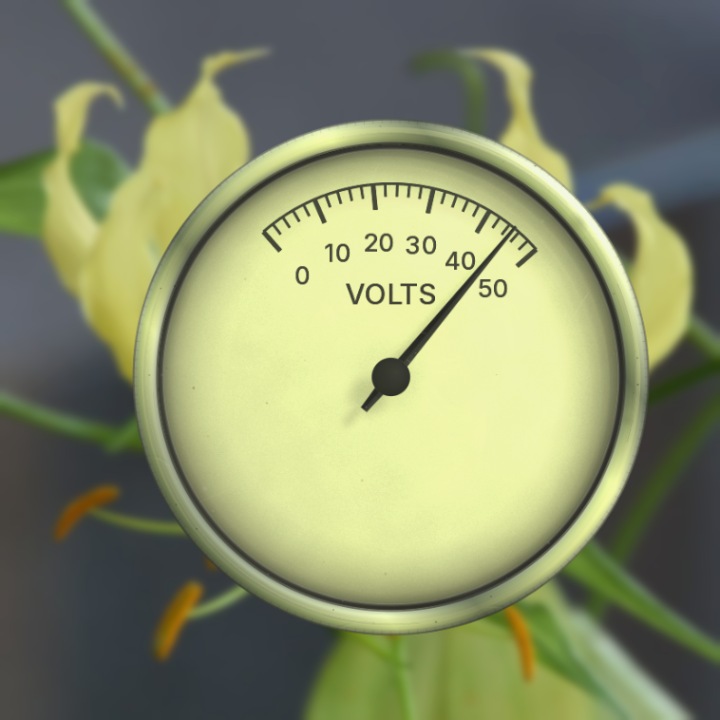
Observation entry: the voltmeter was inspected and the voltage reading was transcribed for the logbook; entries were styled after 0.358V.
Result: 45V
